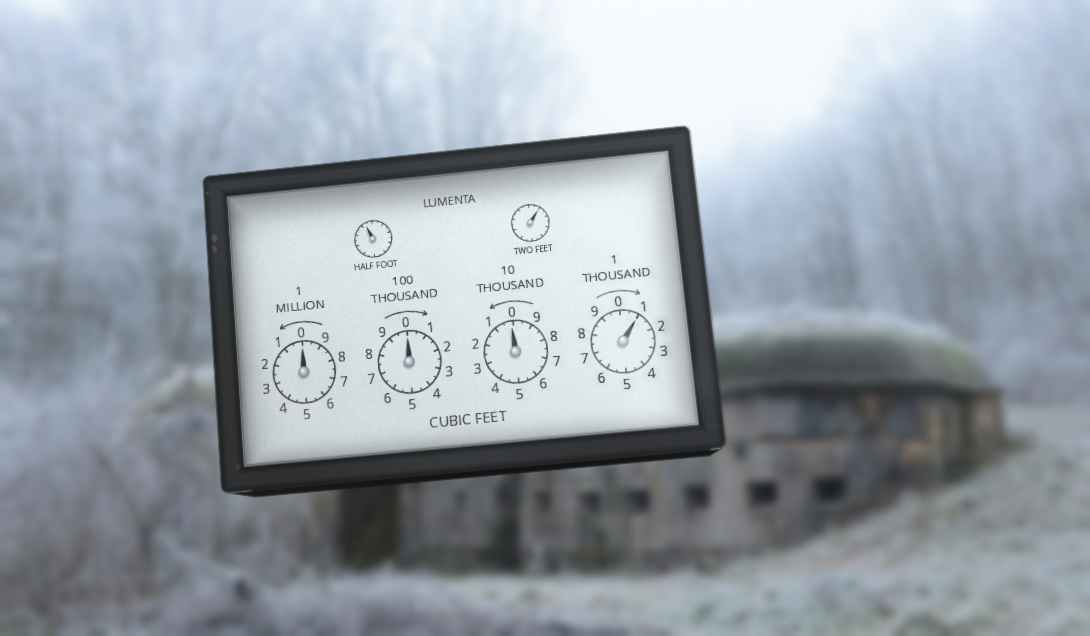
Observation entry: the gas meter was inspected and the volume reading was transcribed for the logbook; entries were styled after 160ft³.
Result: 100ft³
